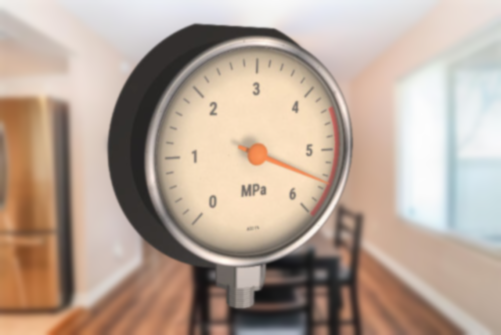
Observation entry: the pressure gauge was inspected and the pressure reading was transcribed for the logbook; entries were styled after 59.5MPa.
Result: 5.5MPa
